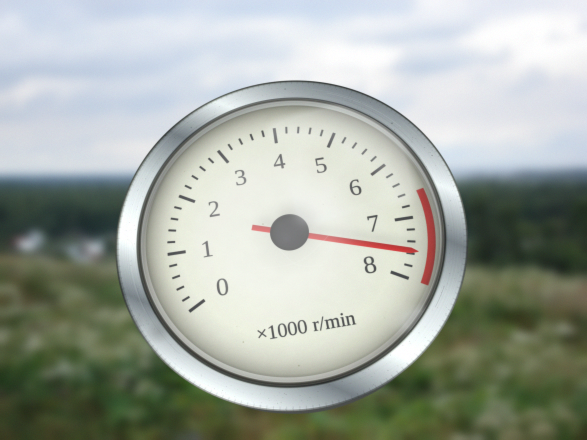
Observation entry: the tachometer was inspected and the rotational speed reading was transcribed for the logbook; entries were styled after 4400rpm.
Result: 7600rpm
